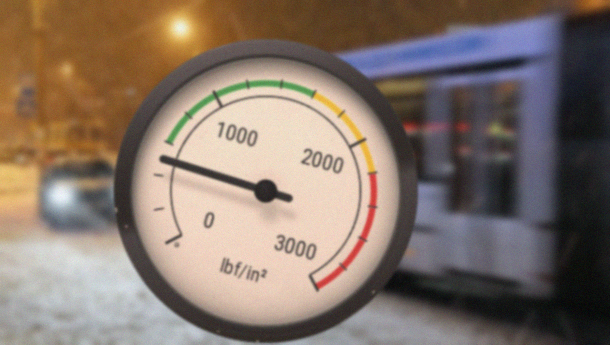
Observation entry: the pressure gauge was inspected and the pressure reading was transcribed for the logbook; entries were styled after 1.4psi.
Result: 500psi
